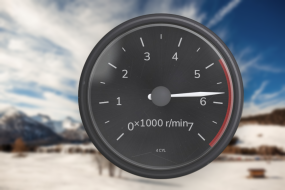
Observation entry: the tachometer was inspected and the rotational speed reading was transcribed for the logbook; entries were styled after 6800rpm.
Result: 5750rpm
